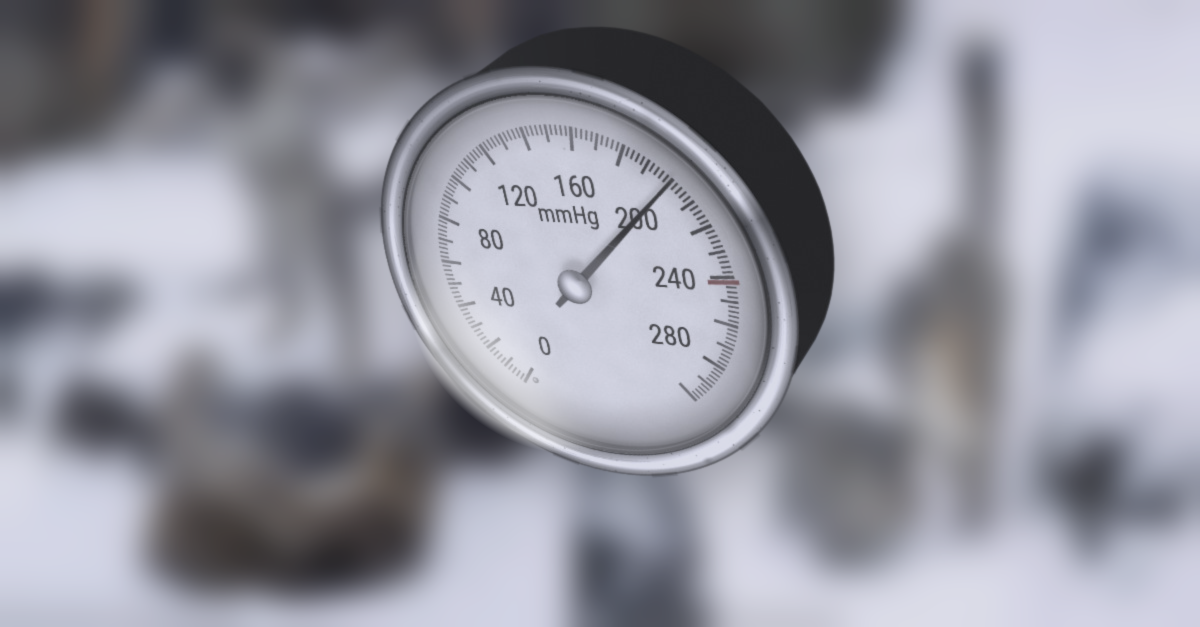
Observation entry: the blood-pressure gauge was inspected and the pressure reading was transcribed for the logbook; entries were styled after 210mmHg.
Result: 200mmHg
